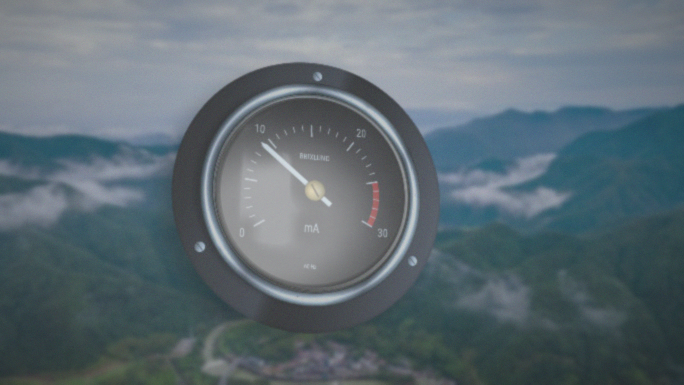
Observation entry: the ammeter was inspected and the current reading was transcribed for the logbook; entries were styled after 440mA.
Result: 9mA
